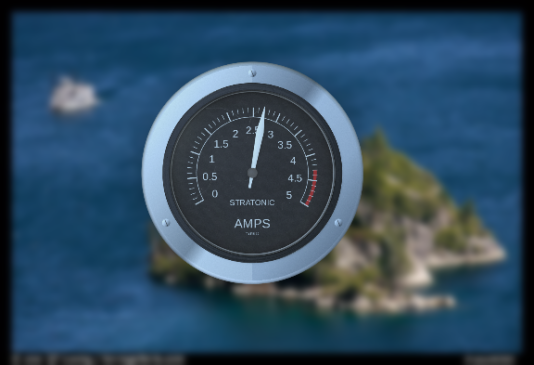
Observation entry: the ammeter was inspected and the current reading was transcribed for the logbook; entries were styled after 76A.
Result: 2.7A
